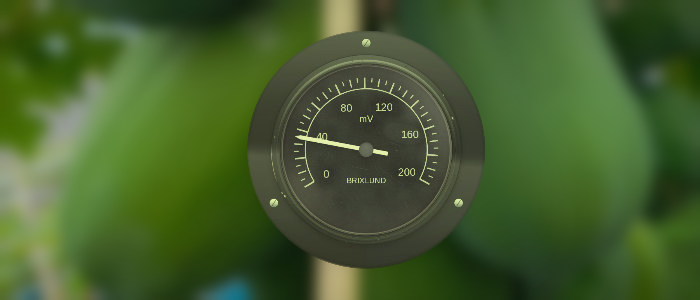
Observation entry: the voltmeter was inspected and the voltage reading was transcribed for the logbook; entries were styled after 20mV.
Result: 35mV
